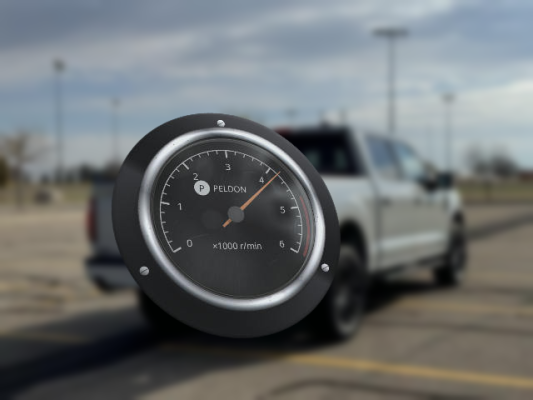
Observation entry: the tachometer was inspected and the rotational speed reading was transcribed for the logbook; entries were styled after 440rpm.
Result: 4200rpm
